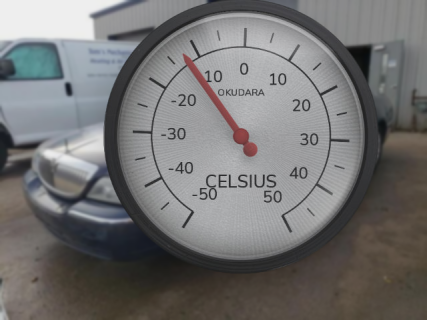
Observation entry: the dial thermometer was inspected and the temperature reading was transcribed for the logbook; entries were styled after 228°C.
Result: -12.5°C
